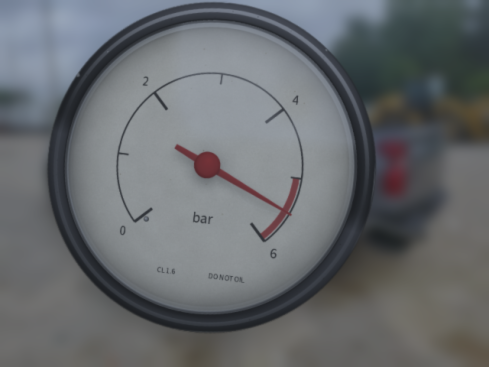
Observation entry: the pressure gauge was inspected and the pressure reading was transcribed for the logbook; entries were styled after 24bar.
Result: 5.5bar
